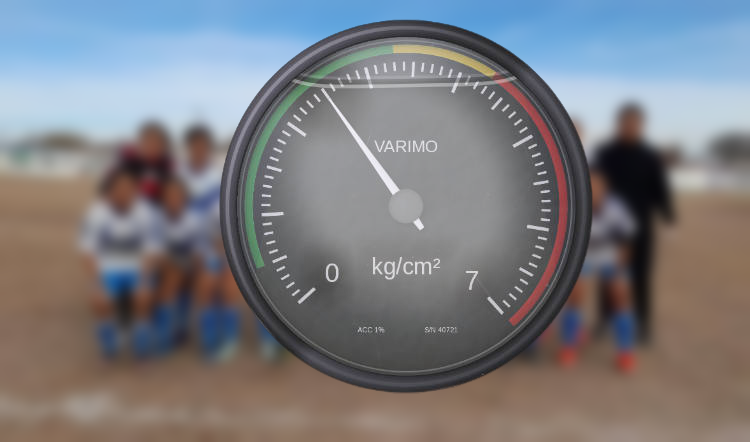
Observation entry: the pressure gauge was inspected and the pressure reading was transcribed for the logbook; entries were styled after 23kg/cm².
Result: 2.5kg/cm²
